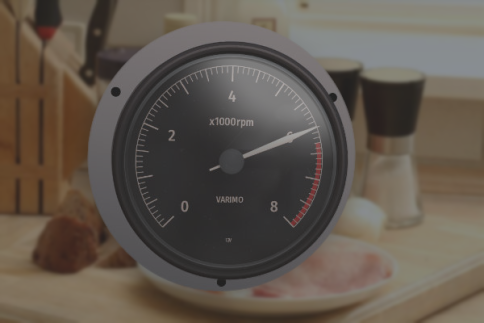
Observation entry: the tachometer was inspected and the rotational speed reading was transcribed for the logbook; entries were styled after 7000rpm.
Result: 6000rpm
